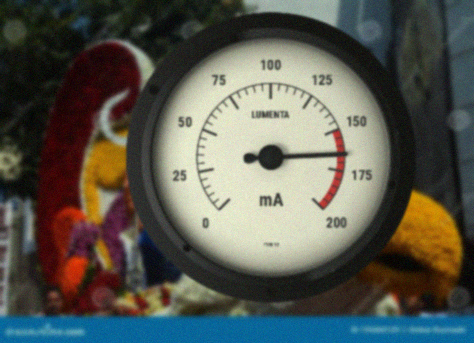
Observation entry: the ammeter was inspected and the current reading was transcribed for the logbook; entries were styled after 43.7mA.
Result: 165mA
